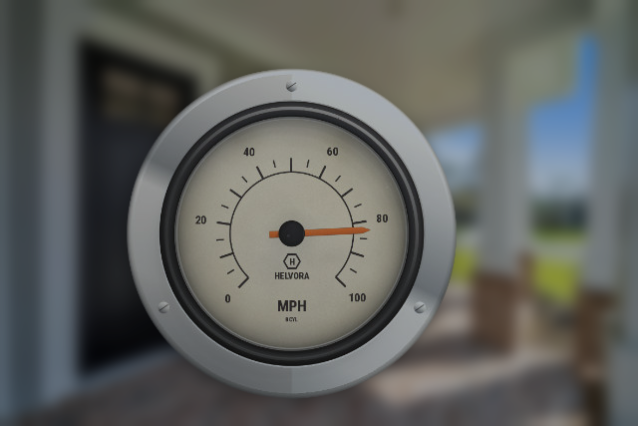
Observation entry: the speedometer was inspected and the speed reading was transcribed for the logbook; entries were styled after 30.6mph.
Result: 82.5mph
